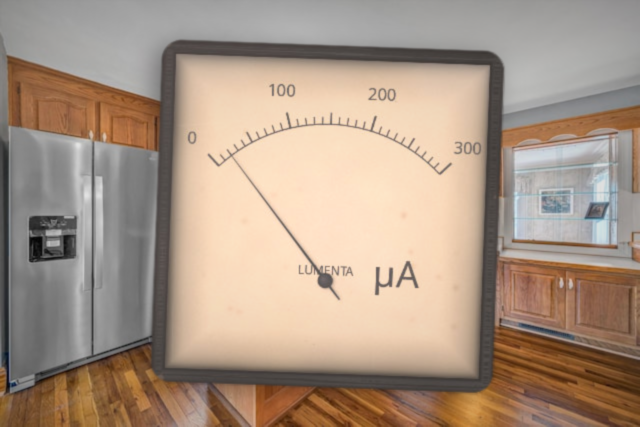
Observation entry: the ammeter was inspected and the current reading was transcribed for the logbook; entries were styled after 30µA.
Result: 20µA
